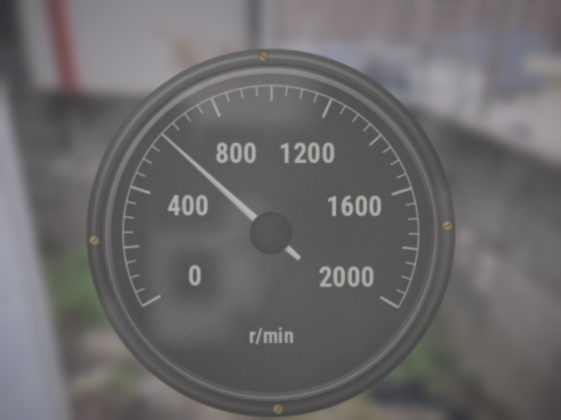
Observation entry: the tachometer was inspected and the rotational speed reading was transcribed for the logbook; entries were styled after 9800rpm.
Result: 600rpm
